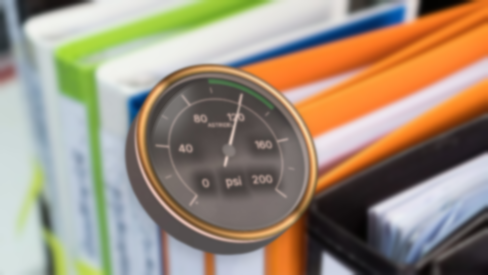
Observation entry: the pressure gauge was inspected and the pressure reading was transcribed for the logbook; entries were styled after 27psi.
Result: 120psi
